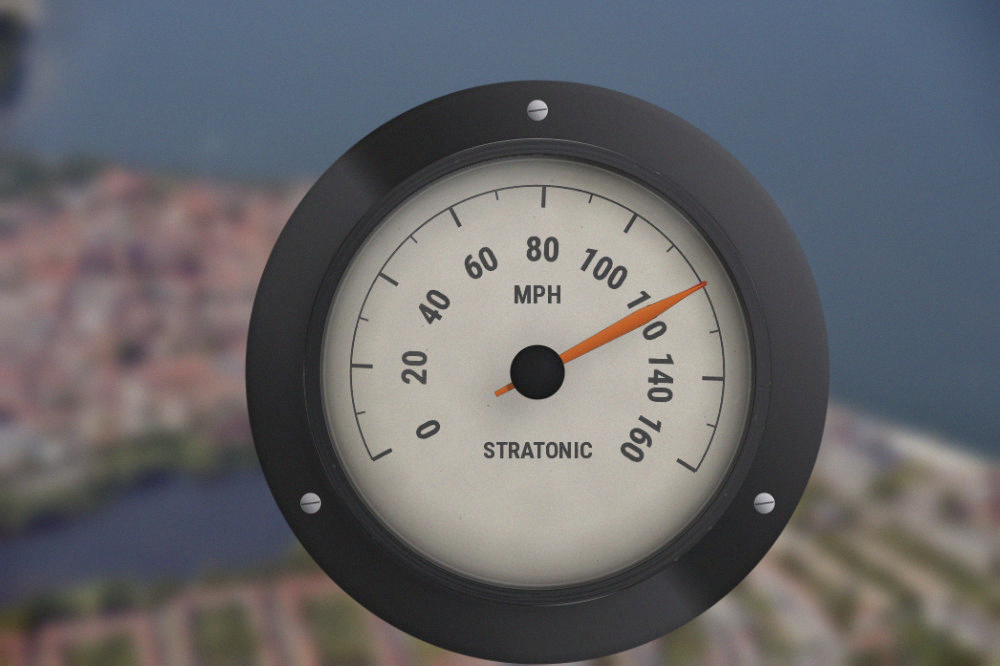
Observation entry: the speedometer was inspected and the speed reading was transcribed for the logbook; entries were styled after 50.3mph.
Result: 120mph
